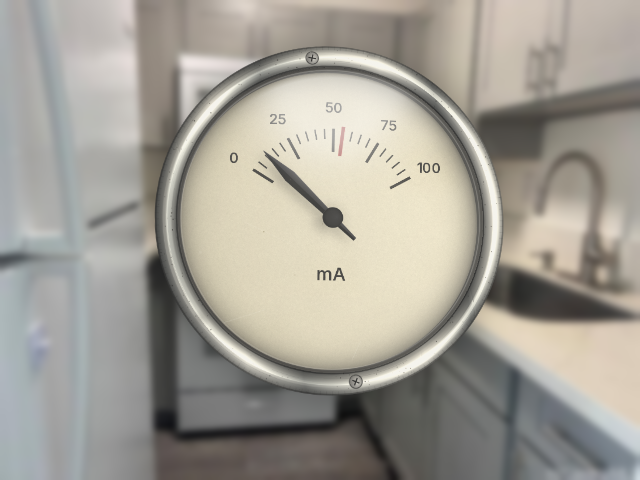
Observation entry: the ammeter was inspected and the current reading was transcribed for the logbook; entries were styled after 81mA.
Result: 10mA
